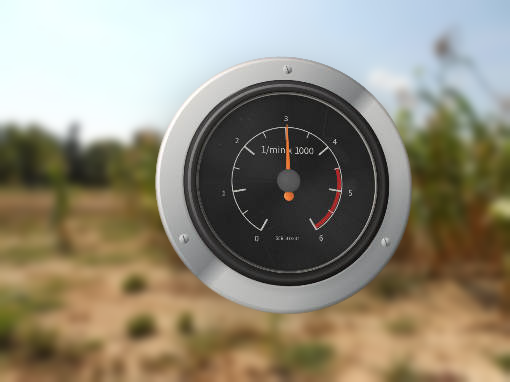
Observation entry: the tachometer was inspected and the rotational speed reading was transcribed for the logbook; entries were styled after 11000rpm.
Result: 3000rpm
